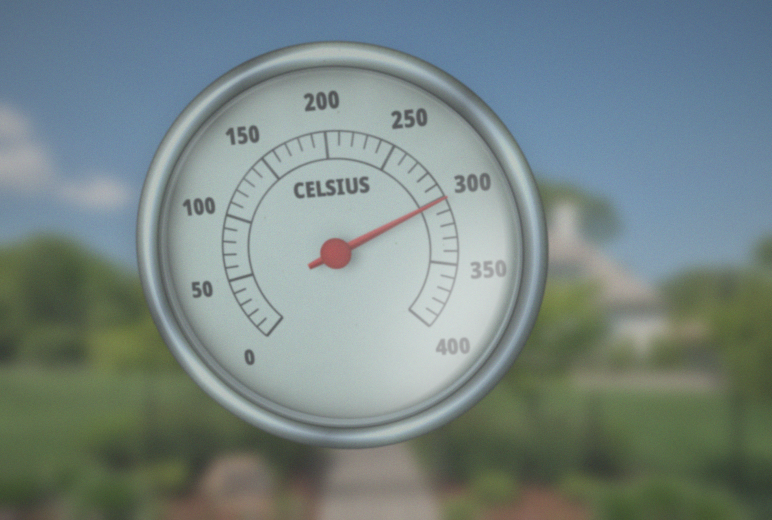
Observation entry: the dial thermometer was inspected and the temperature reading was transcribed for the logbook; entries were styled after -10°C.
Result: 300°C
